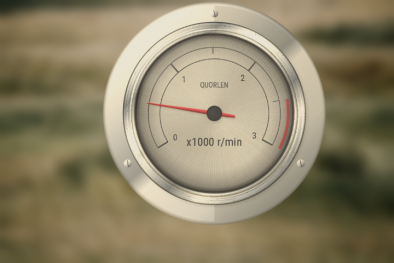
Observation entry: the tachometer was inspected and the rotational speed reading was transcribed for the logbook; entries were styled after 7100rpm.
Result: 500rpm
